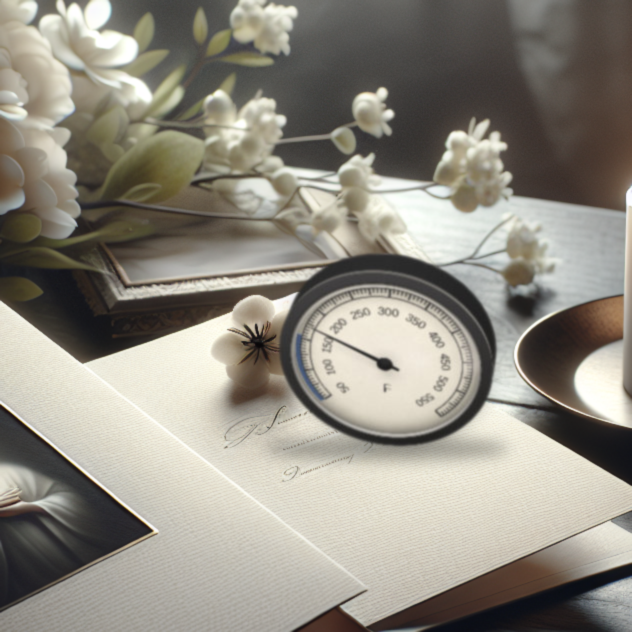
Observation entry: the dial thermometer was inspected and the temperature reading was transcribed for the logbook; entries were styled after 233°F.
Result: 175°F
